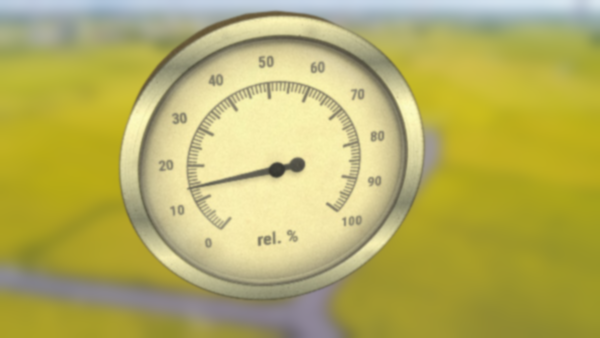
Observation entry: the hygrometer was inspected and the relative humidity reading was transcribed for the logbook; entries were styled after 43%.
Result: 15%
